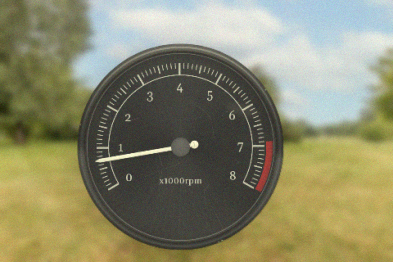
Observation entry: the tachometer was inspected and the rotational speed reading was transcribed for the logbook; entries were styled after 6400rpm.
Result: 700rpm
